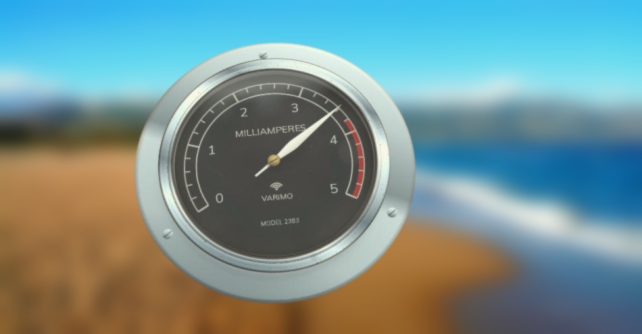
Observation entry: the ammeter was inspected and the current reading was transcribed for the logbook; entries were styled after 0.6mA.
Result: 3.6mA
